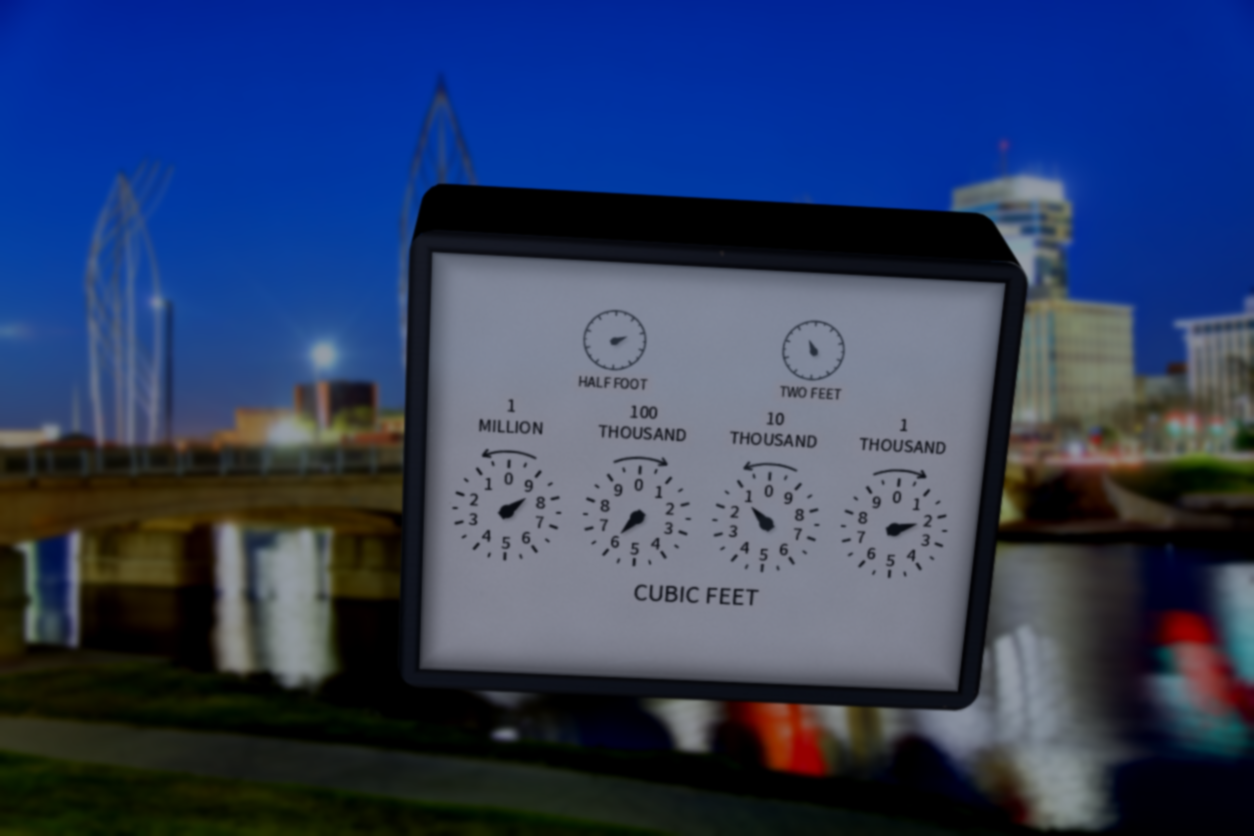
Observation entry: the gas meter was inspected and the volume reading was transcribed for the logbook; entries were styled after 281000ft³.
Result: 861200ft³
